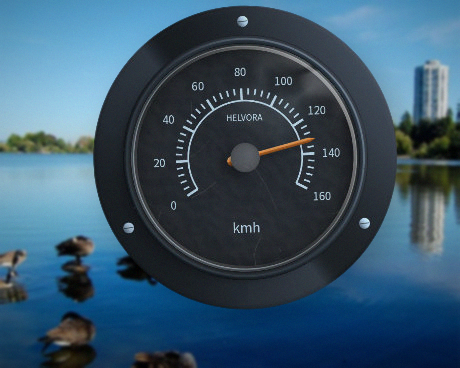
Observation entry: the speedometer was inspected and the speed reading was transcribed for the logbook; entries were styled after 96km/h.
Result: 132km/h
